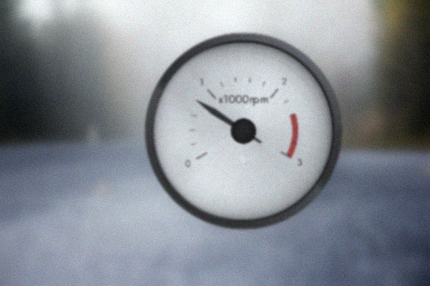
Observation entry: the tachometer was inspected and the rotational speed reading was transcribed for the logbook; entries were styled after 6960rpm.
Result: 800rpm
